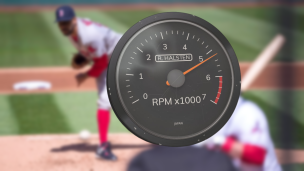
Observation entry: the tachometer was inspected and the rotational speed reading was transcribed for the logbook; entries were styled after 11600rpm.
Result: 5200rpm
